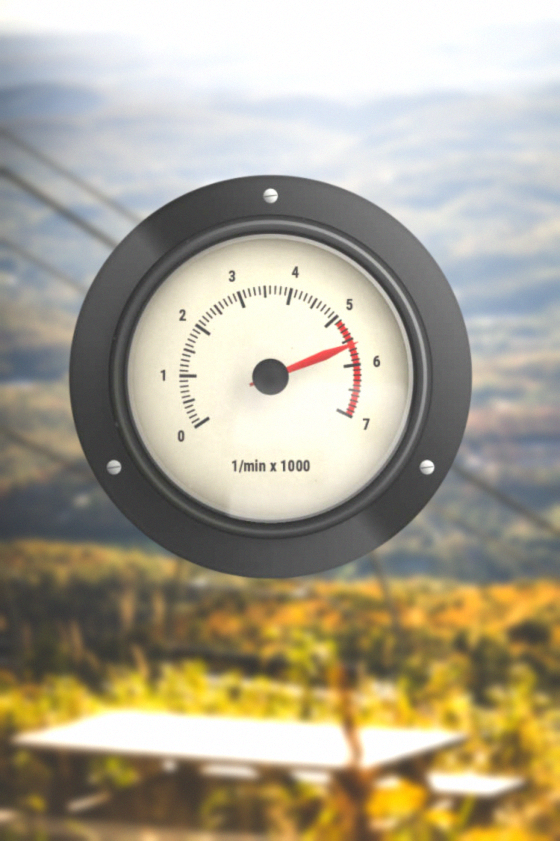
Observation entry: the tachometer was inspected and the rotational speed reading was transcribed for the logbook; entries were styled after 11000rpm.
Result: 5600rpm
